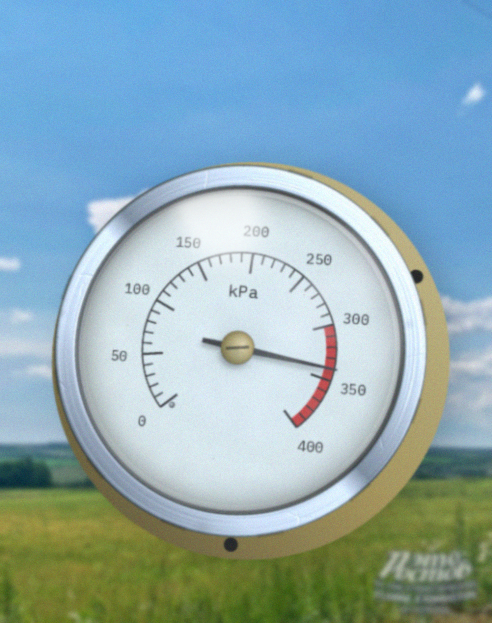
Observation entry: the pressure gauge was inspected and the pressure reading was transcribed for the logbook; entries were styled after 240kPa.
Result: 340kPa
